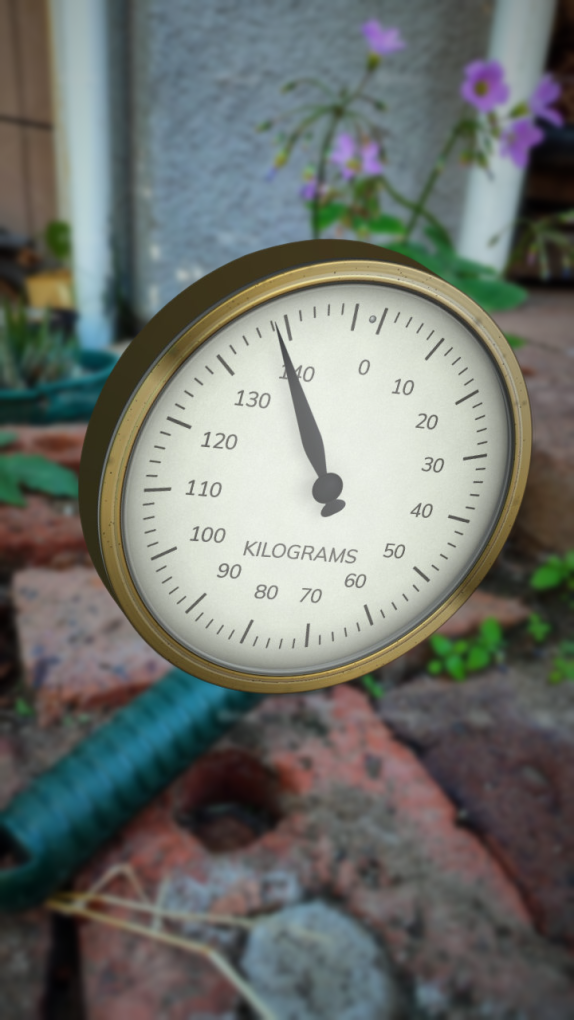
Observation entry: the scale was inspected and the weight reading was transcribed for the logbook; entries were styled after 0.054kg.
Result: 138kg
